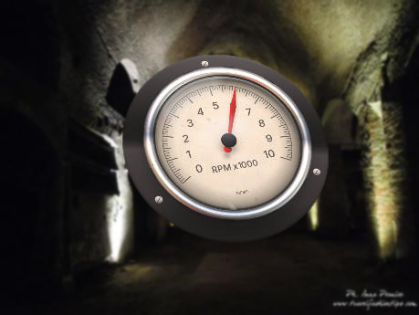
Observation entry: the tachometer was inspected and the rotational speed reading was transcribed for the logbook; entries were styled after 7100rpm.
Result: 6000rpm
